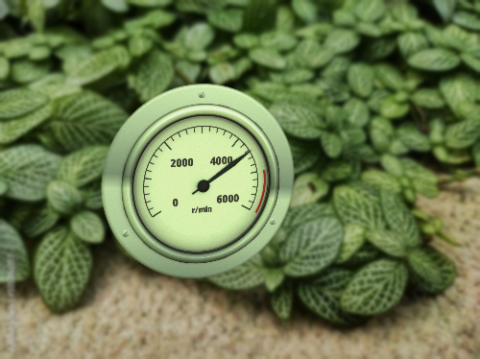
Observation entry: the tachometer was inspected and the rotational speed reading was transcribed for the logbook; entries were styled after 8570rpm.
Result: 4400rpm
